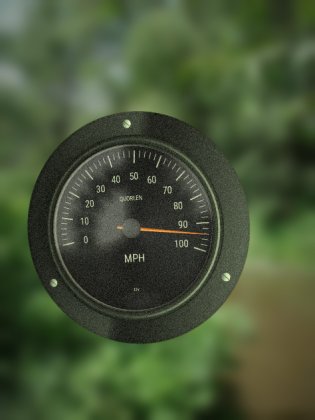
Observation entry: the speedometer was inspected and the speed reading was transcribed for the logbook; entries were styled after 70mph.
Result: 94mph
